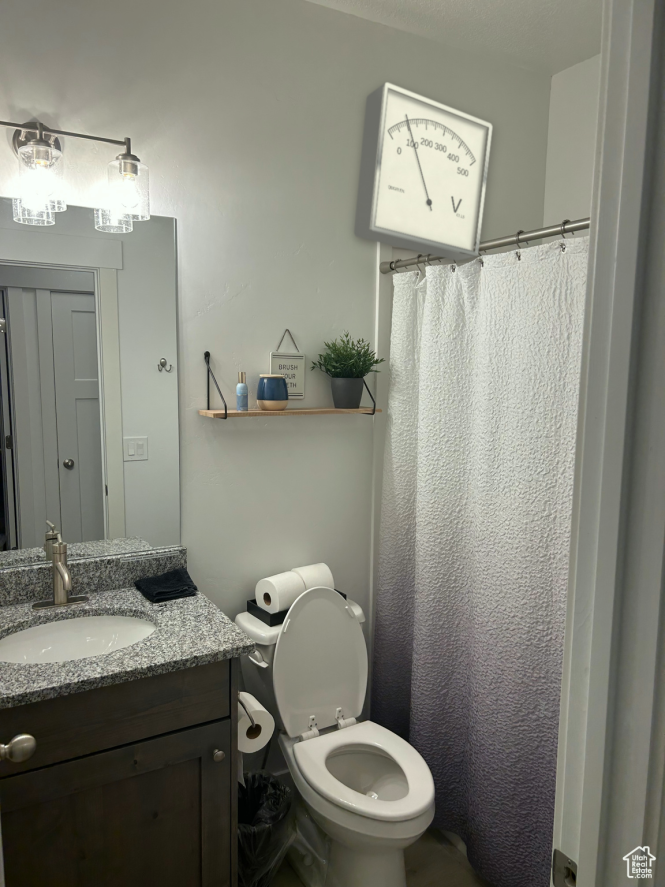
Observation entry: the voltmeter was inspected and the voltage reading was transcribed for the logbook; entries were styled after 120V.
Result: 100V
